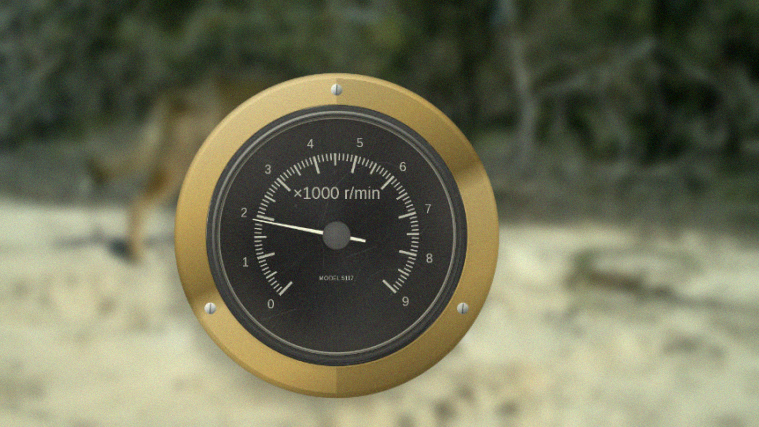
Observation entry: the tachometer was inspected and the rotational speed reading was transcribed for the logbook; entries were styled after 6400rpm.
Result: 1900rpm
